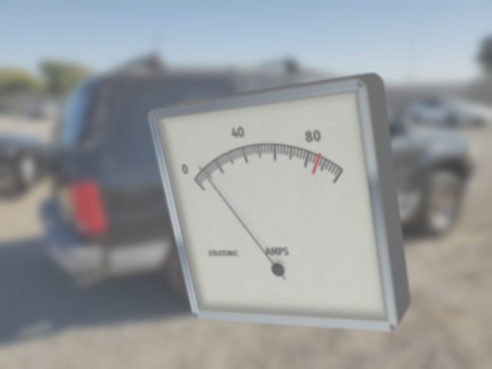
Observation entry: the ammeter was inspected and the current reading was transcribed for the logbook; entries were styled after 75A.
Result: 10A
